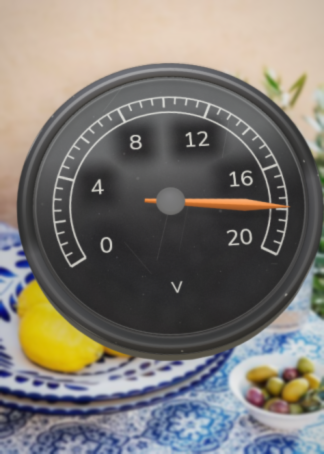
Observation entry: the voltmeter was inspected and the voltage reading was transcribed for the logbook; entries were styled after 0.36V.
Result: 18V
